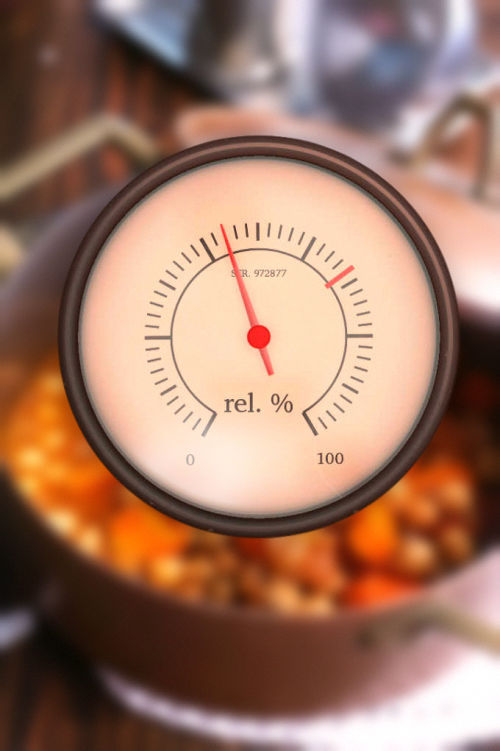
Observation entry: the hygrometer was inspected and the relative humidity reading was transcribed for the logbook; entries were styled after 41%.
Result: 44%
